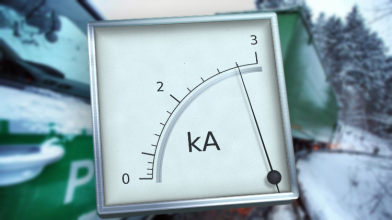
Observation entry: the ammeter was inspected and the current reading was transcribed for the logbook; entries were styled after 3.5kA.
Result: 2.8kA
